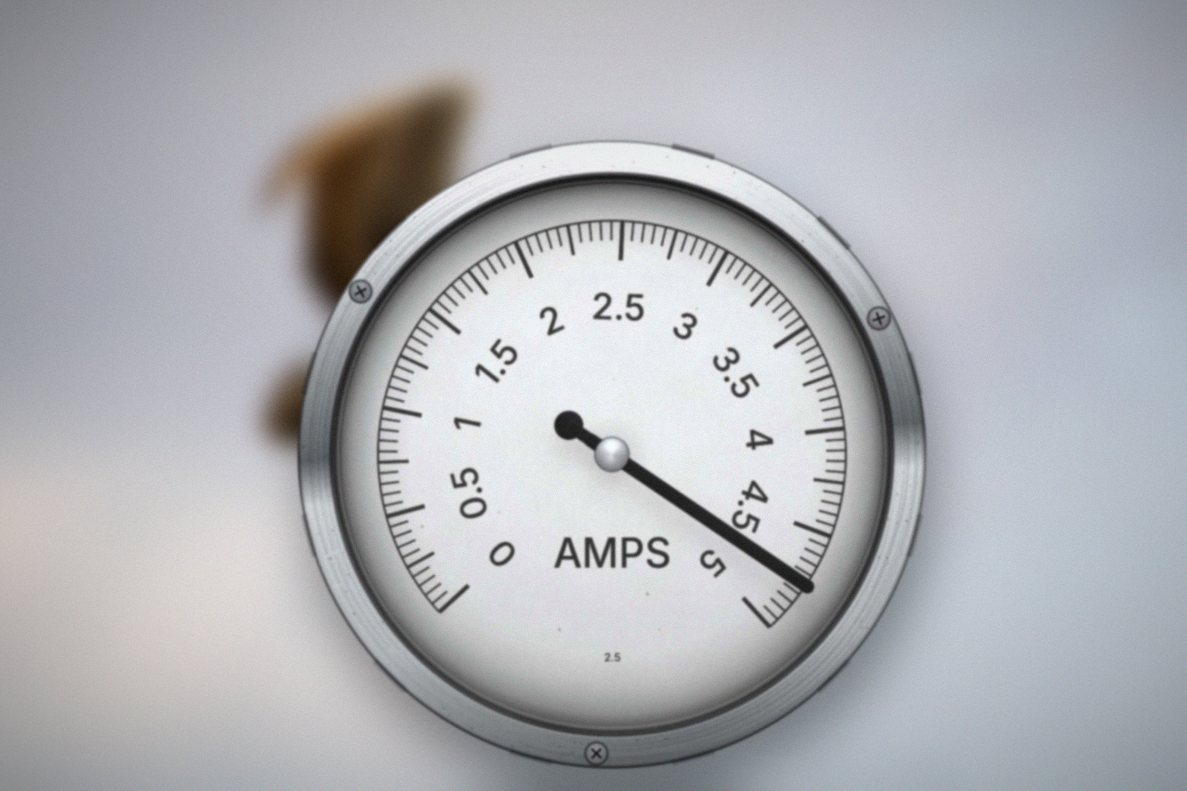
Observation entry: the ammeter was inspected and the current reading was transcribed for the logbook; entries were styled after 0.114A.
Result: 4.75A
